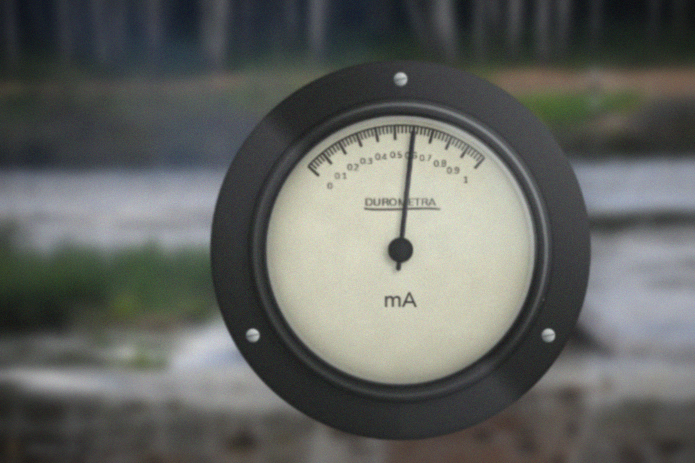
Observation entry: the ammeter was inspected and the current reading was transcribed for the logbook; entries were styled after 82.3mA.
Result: 0.6mA
